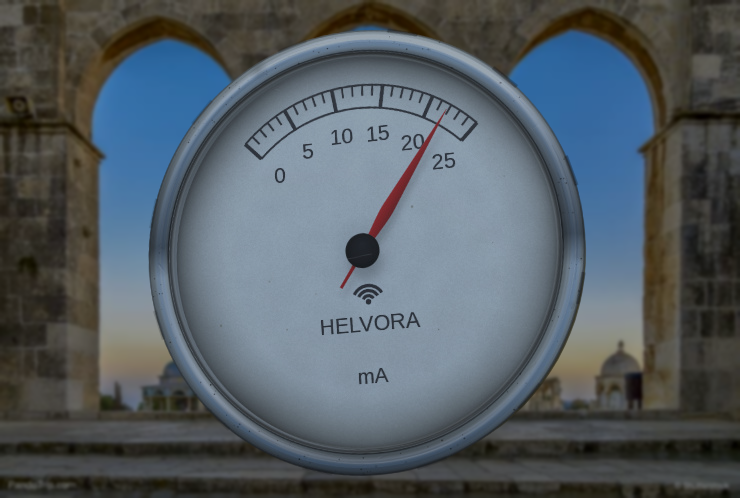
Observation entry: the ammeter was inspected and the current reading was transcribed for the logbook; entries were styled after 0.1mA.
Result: 22mA
